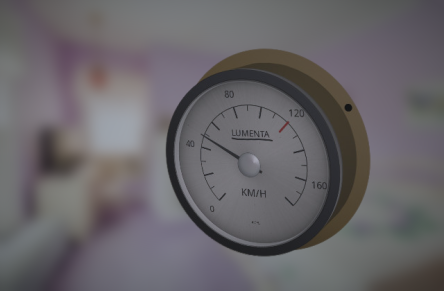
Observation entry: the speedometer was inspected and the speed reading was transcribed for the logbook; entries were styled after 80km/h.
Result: 50km/h
